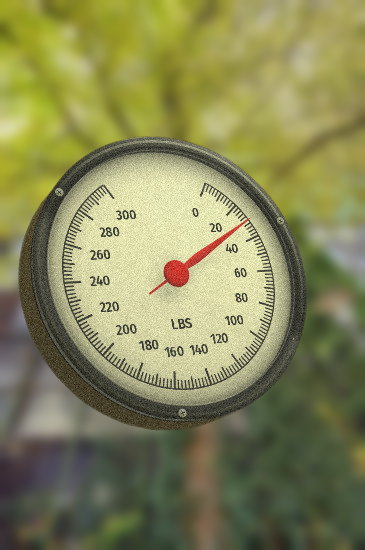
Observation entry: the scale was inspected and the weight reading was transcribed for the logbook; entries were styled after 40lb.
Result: 30lb
